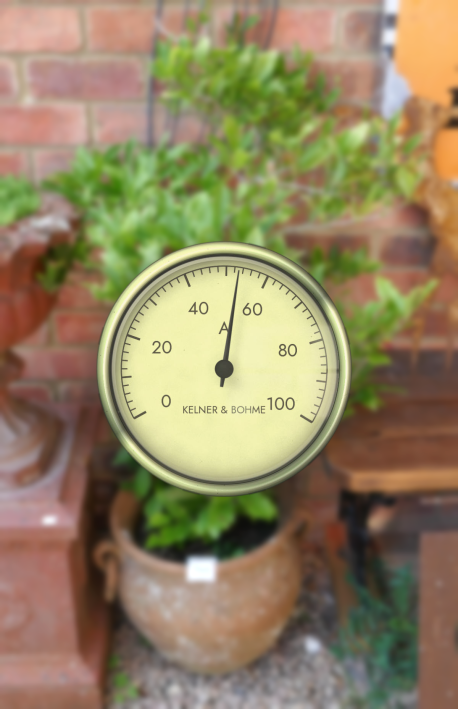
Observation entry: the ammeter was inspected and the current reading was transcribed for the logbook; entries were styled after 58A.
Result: 53A
